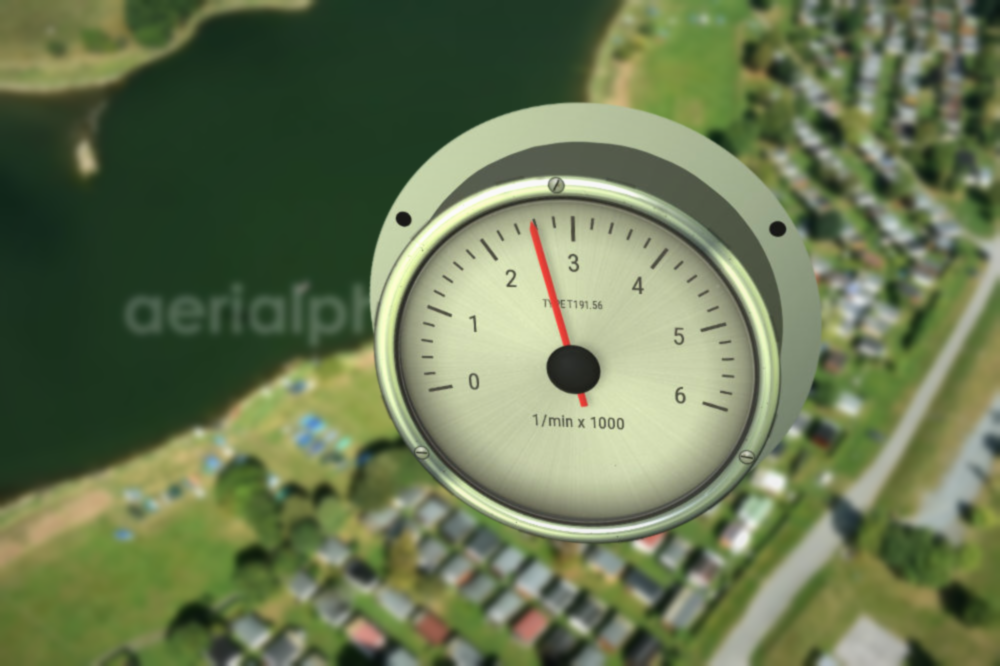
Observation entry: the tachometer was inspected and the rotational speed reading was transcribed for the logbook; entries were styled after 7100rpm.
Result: 2600rpm
